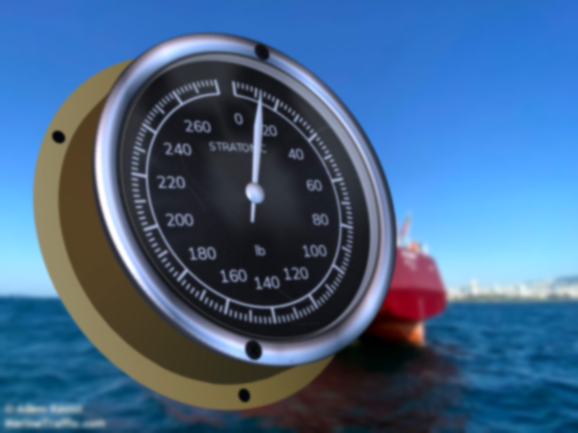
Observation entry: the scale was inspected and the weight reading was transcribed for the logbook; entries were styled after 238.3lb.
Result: 10lb
